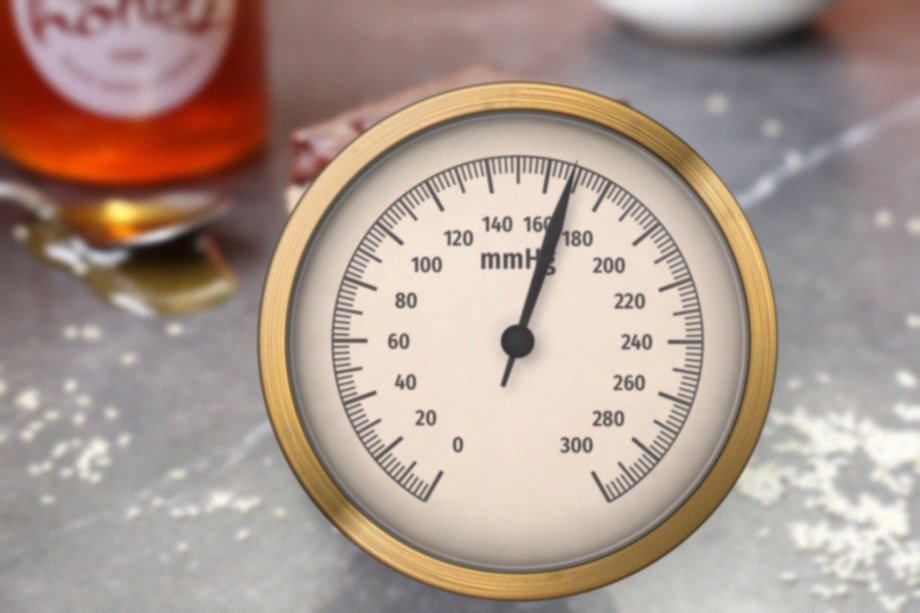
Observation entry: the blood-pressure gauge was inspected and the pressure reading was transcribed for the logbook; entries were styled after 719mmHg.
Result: 168mmHg
